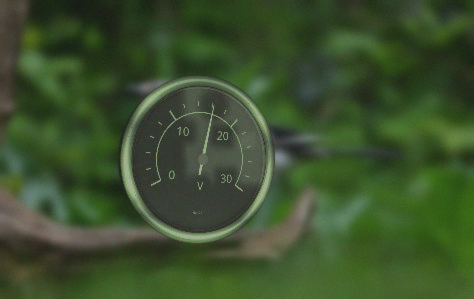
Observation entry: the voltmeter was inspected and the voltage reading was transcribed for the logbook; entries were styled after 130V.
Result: 16V
